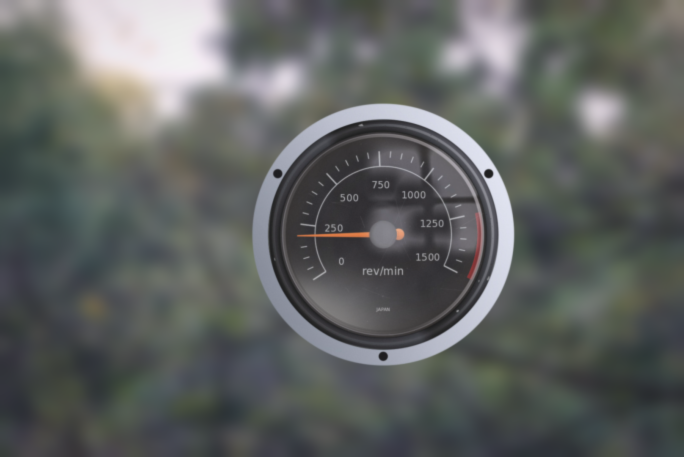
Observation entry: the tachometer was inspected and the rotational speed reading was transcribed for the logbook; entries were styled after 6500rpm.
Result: 200rpm
